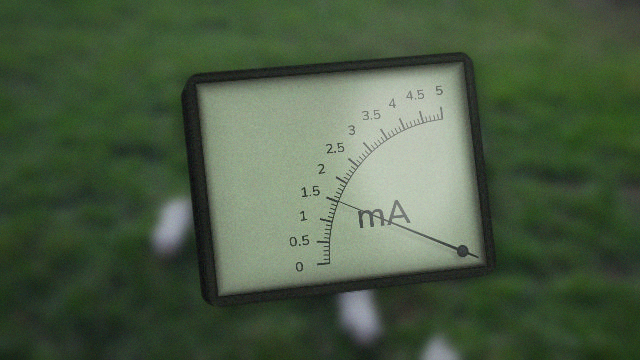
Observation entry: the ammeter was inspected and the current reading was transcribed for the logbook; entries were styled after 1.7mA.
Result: 1.5mA
